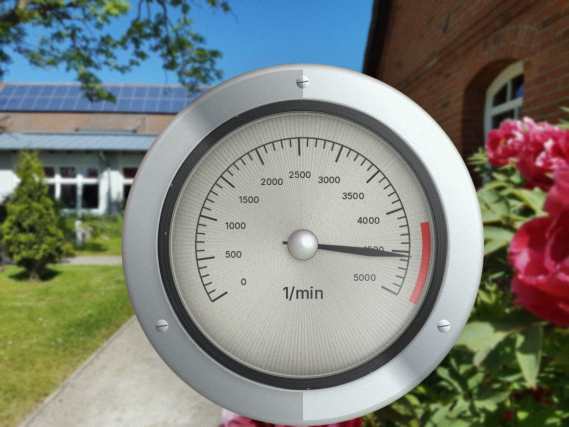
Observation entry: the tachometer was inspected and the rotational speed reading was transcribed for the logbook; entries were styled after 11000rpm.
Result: 4550rpm
